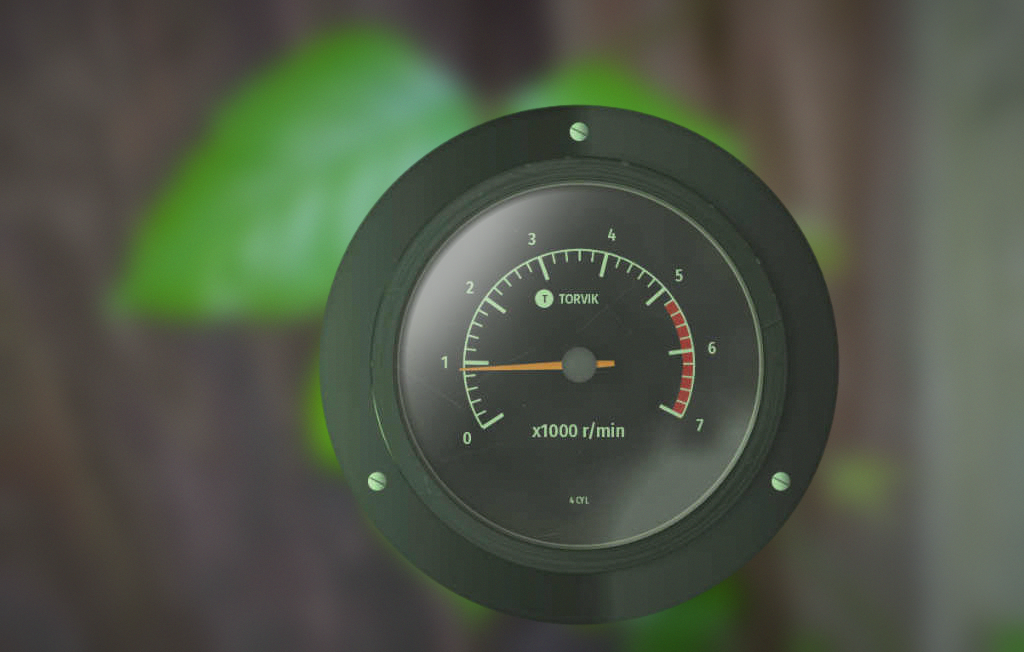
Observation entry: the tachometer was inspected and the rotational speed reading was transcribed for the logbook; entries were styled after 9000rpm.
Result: 900rpm
